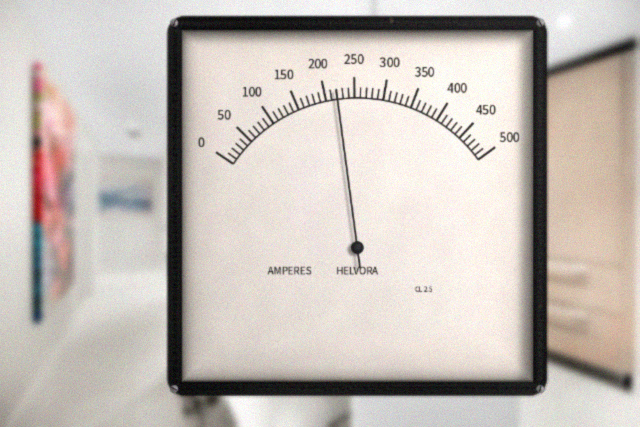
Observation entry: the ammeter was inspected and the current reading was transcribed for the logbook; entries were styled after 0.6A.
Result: 220A
